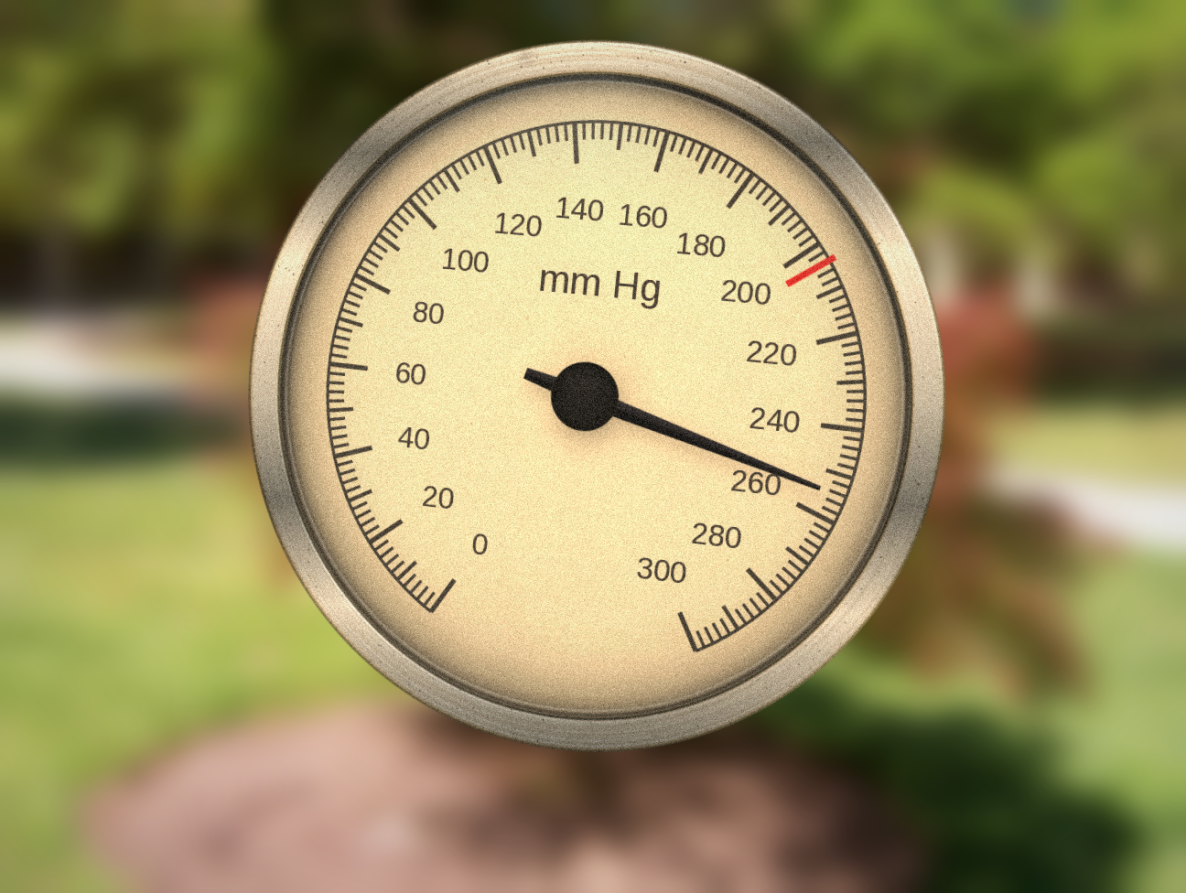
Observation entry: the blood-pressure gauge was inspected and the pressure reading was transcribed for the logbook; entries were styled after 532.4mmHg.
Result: 254mmHg
